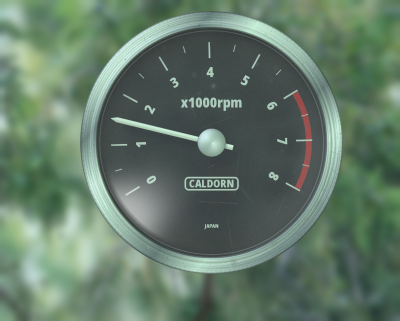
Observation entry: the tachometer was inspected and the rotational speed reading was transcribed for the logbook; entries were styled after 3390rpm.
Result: 1500rpm
